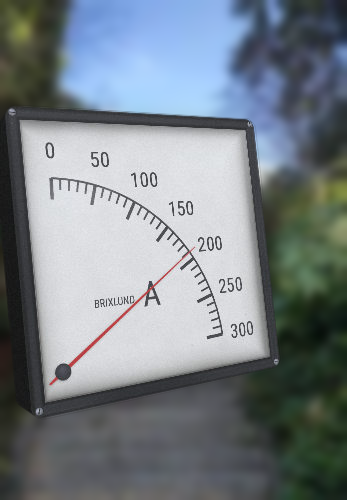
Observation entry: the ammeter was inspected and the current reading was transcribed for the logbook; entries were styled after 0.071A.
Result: 190A
